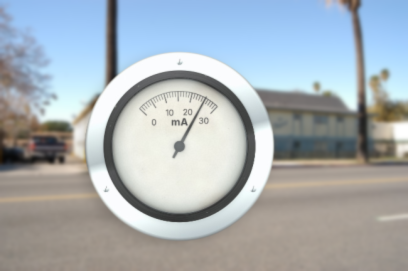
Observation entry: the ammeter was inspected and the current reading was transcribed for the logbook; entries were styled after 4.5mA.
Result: 25mA
